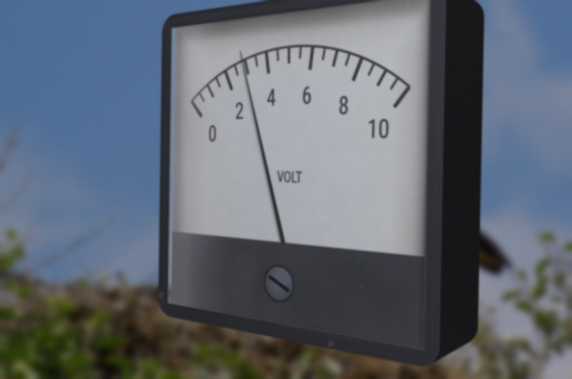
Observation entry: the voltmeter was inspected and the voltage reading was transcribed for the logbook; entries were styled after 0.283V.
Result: 3V
